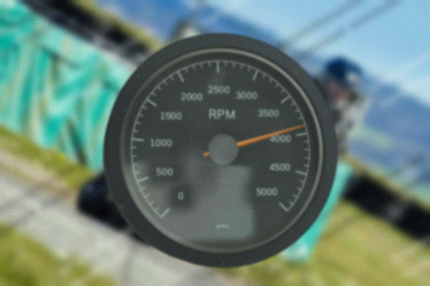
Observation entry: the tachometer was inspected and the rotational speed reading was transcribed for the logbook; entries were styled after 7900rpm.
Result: 3900rpm
